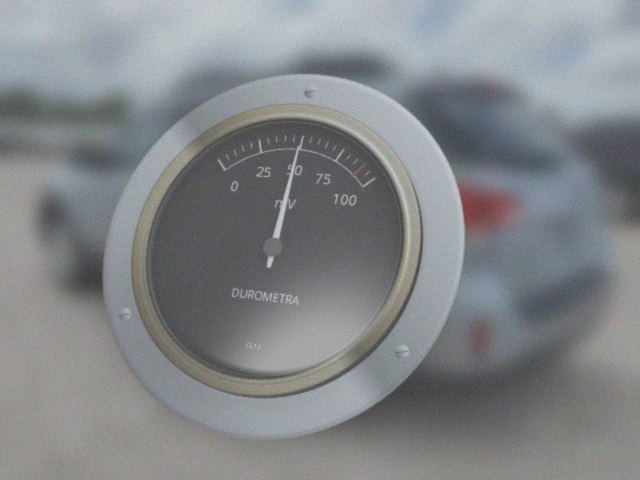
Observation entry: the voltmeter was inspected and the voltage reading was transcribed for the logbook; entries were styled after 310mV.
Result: 50mV
